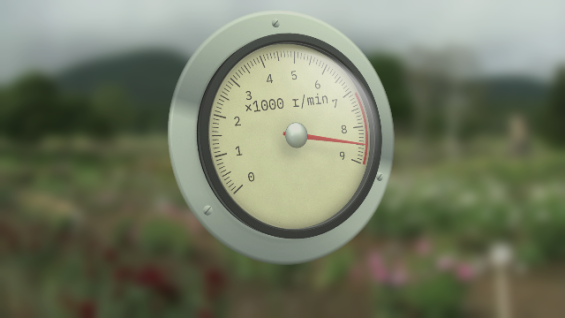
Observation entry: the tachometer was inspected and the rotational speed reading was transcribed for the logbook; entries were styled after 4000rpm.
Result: 8500rpm
